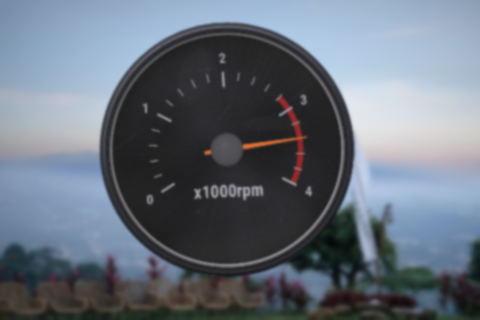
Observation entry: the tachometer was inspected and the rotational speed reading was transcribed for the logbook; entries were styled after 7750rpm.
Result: 3400rpm
